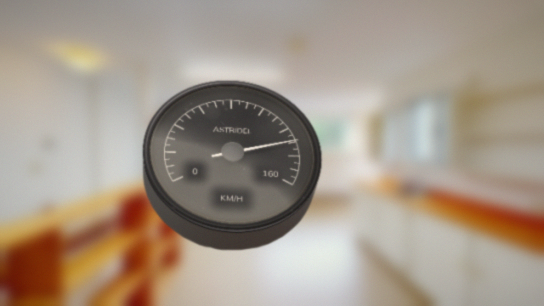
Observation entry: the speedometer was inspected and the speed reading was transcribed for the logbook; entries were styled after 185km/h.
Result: 130km/h
